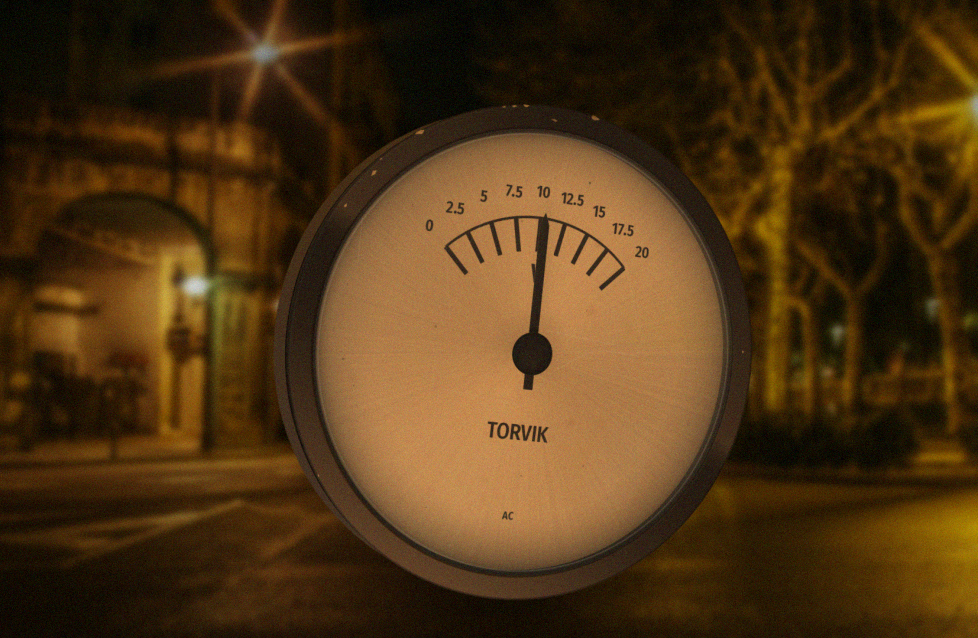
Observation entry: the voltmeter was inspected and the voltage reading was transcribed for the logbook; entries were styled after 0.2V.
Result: 10V
